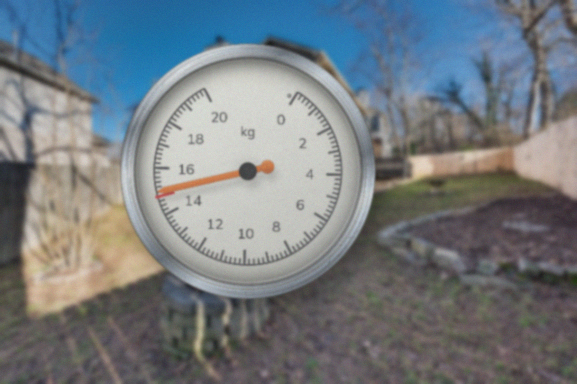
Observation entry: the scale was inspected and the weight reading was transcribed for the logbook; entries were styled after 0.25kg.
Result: 15kg
